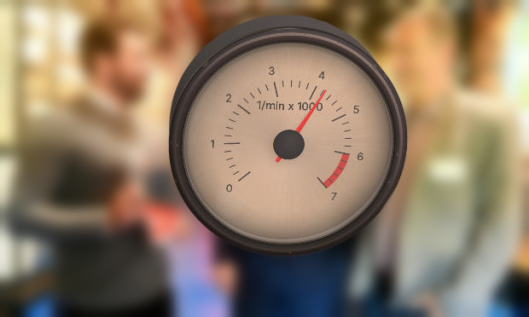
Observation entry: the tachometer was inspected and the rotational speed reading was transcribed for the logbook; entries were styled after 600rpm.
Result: 4200rpm
